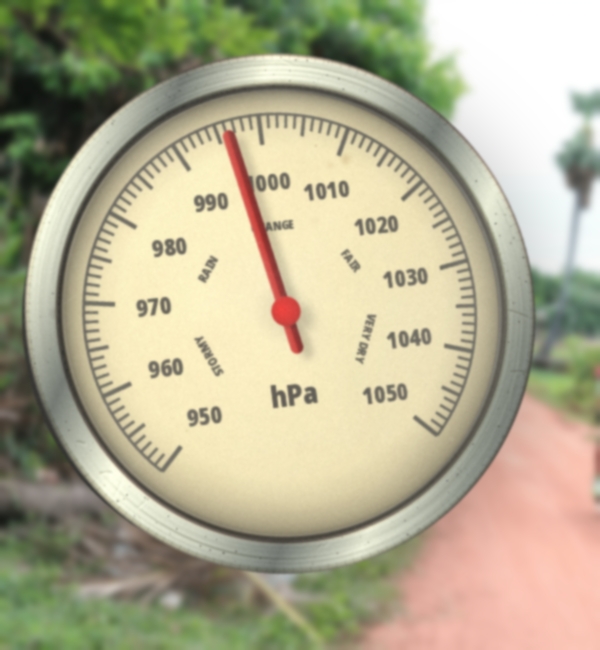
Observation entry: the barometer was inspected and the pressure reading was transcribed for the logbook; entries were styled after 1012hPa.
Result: 996hPa
